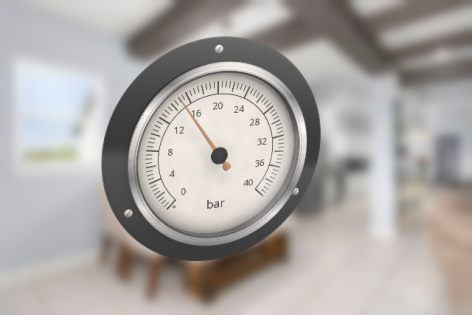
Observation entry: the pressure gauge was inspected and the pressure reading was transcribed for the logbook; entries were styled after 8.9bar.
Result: 15bar
